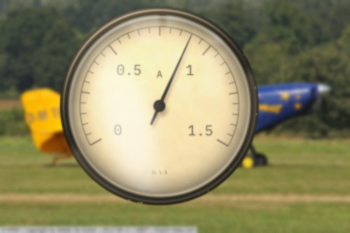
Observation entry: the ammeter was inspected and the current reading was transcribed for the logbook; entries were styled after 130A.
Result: 0.9A
